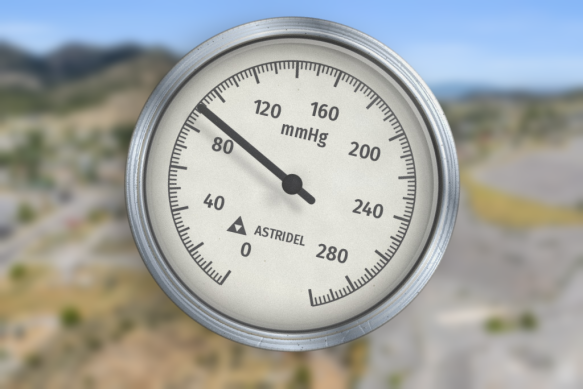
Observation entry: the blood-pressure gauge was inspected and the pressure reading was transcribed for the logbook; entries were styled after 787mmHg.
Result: 90mmHg
